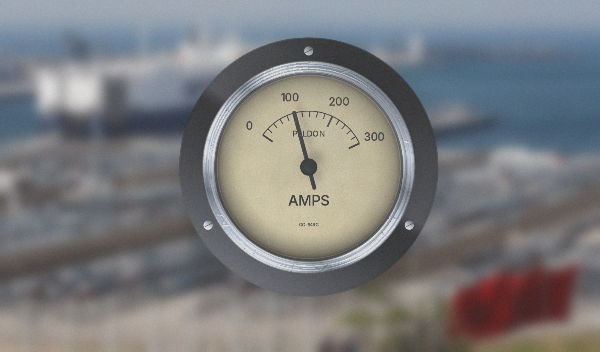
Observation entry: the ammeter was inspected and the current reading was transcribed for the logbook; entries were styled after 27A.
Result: 100A
